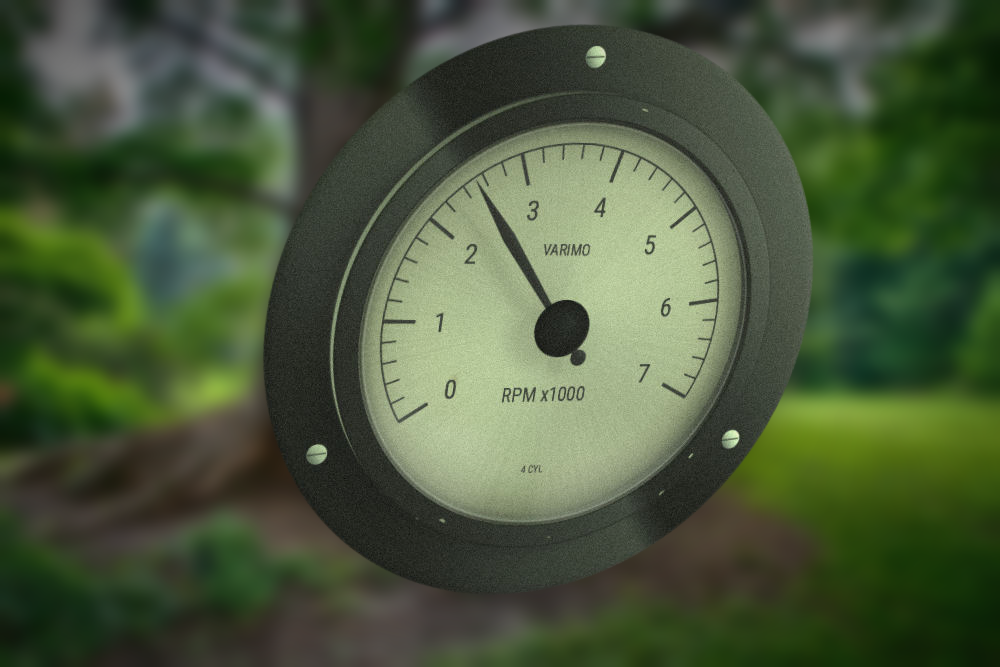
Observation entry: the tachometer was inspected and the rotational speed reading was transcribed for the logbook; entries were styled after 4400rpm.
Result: 2500rpm
